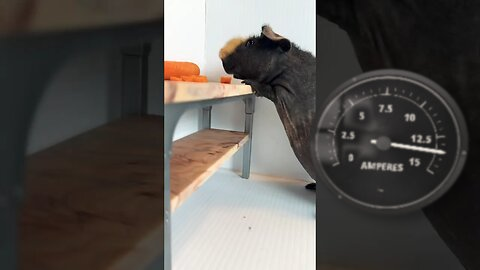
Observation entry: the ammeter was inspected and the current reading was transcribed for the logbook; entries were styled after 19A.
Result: 13.5A
